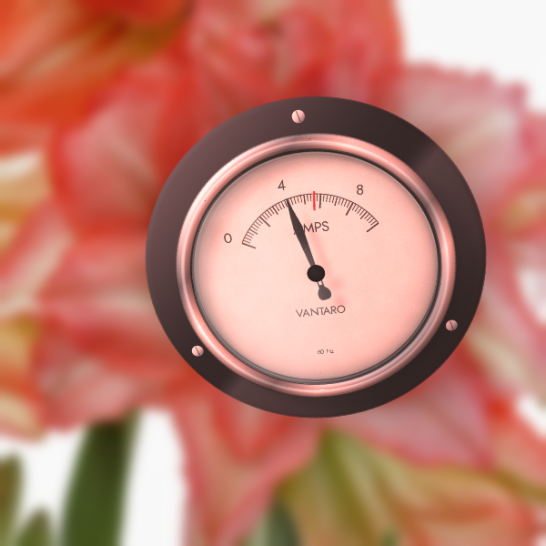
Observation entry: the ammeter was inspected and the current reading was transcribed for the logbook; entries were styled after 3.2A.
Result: 4A
